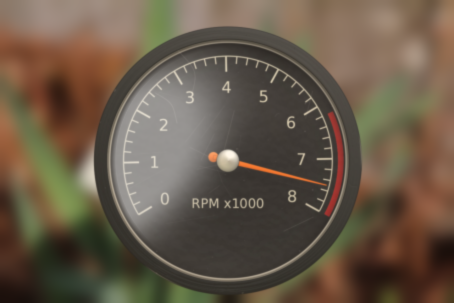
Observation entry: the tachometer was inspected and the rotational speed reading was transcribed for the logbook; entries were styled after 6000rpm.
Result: 7500rpm
